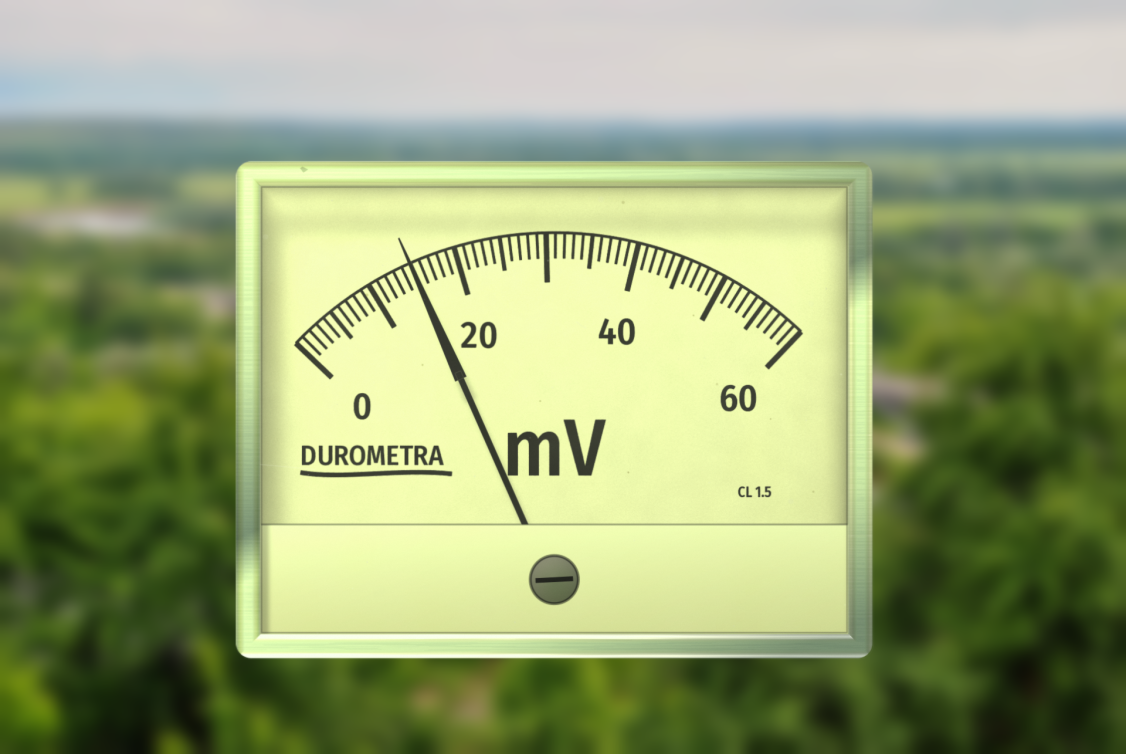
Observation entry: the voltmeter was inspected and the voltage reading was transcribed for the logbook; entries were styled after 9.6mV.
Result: 15mV
